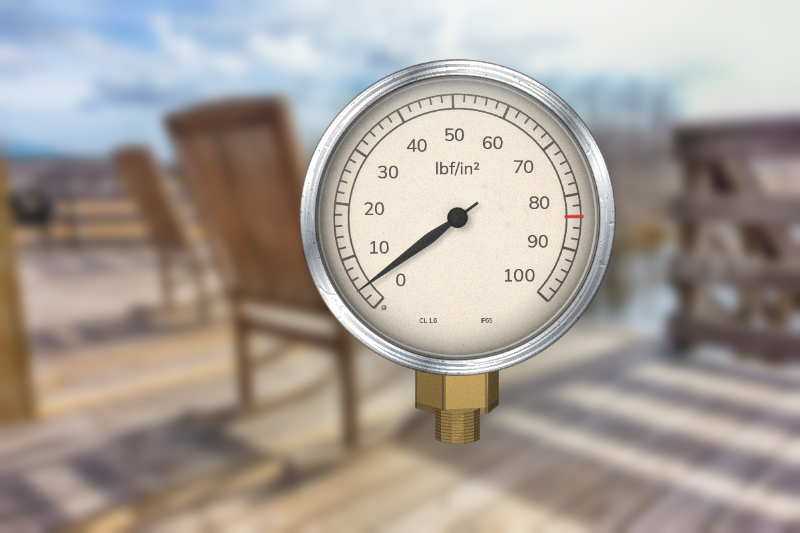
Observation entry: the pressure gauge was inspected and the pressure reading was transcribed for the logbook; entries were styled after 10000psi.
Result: 4psi
